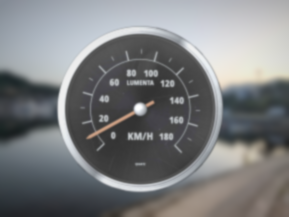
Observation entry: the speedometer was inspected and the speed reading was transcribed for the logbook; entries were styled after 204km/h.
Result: 10km/h
